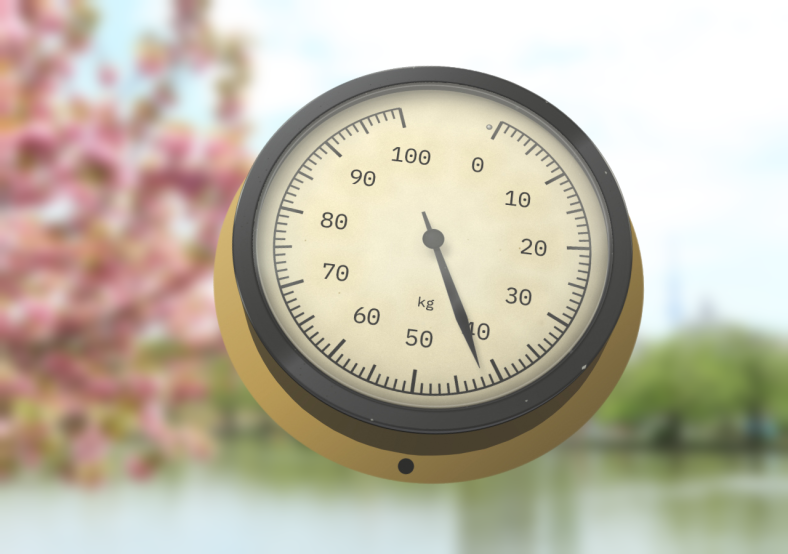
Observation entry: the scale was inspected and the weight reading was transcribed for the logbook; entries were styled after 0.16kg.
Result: 42kg
